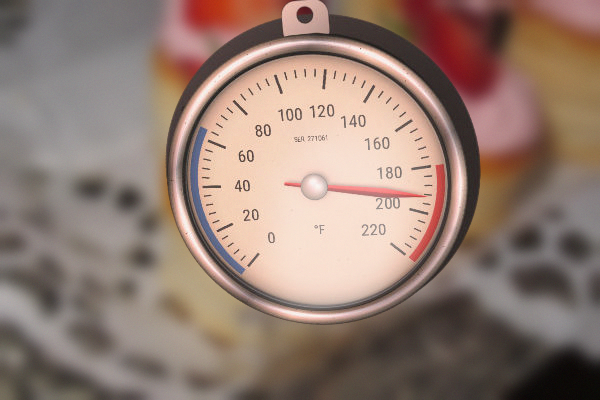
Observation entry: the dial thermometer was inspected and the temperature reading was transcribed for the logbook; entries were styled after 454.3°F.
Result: 192°F
